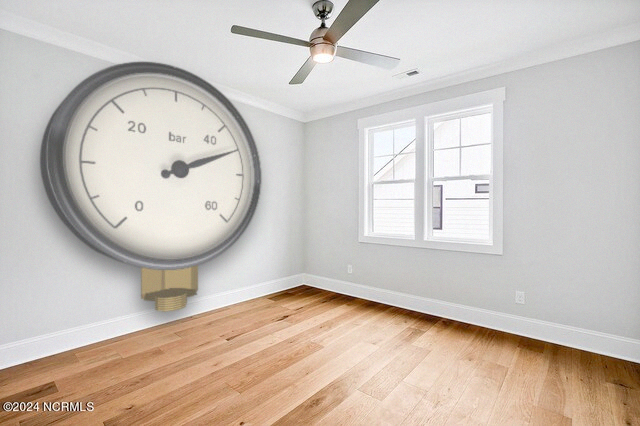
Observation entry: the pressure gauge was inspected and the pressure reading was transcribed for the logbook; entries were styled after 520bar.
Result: 45bar
